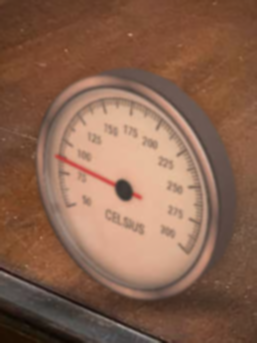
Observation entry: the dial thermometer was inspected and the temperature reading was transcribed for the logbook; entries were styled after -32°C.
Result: 87.5°C
